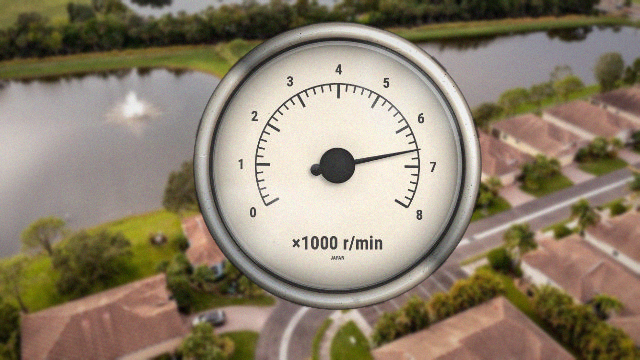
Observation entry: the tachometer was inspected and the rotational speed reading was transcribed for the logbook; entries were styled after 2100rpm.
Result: 6600rpm
